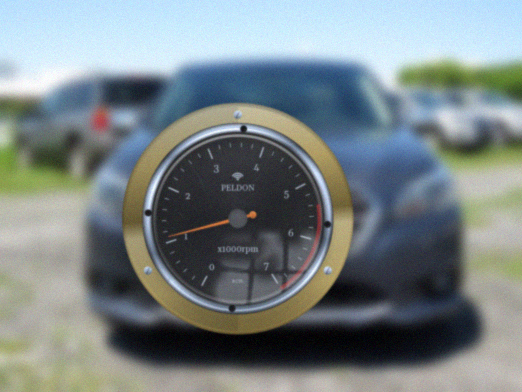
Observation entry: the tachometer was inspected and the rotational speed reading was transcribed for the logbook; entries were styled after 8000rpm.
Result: 1100rpm
